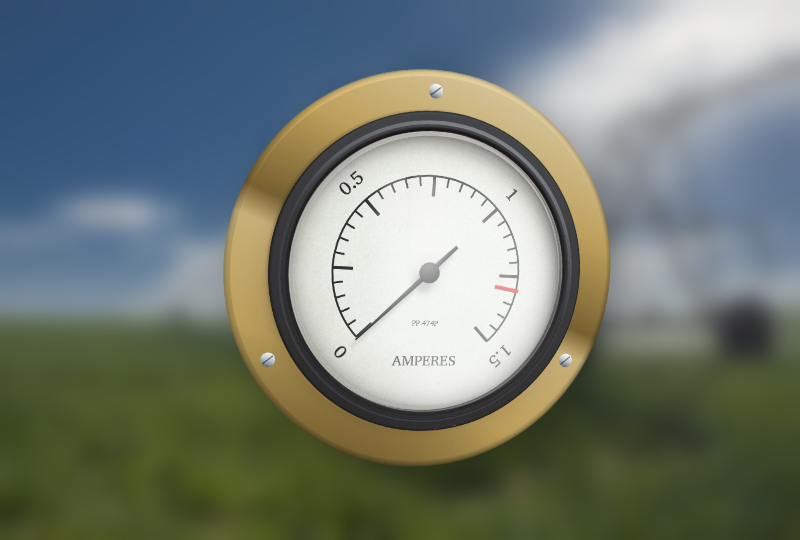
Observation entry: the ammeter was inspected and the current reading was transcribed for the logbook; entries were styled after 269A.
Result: 0A
